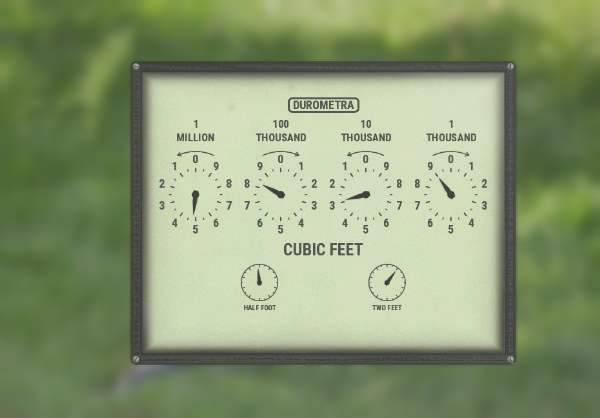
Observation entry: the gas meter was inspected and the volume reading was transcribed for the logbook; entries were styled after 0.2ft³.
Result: 482900ft³
